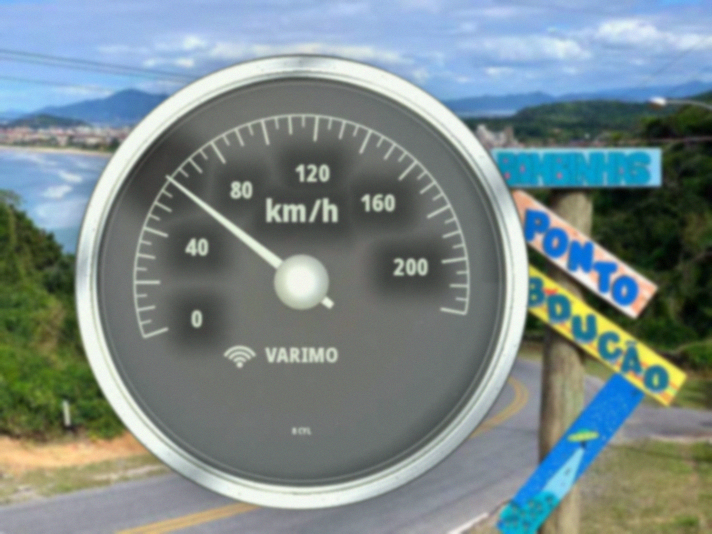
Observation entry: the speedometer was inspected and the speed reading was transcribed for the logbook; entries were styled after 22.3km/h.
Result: 60km/h
